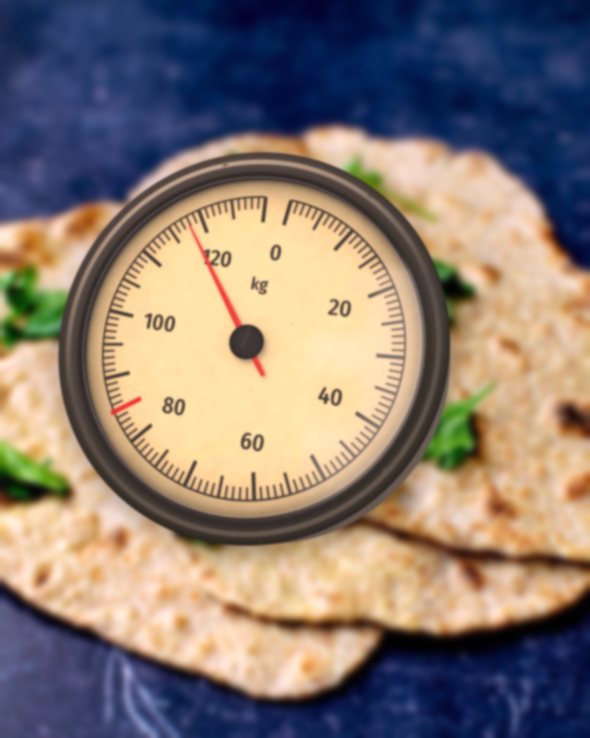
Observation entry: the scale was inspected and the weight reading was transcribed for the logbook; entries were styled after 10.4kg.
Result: 118kg
